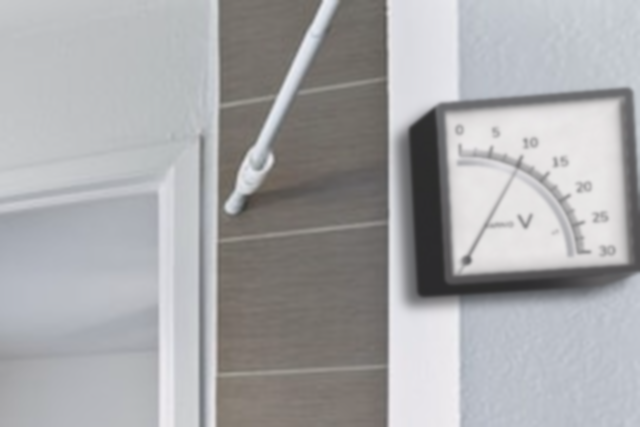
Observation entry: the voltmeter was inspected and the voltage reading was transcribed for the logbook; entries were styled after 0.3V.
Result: 10V
